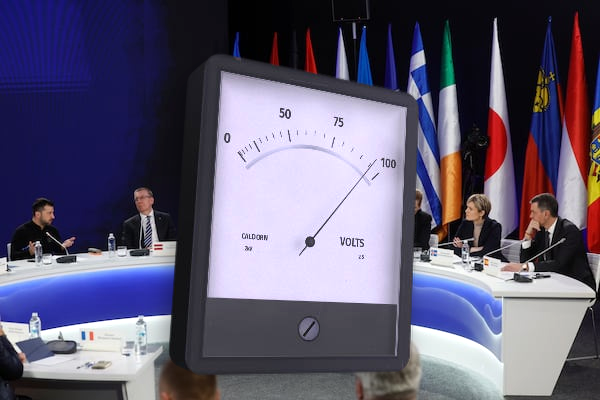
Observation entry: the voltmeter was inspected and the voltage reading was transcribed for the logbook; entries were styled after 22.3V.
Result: 95V
